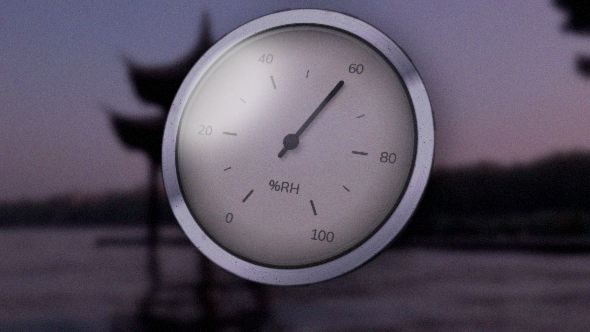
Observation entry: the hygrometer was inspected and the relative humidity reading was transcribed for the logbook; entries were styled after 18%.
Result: 60%
